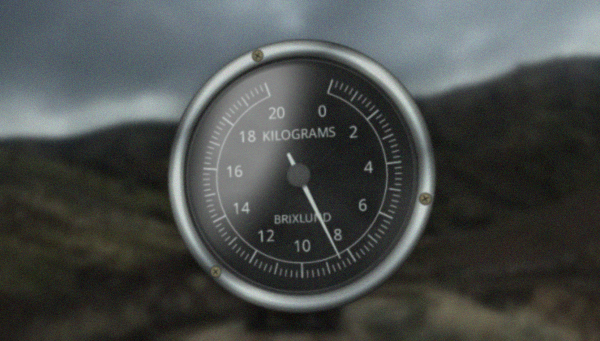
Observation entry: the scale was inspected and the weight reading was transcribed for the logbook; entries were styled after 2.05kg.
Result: 8.4kg
